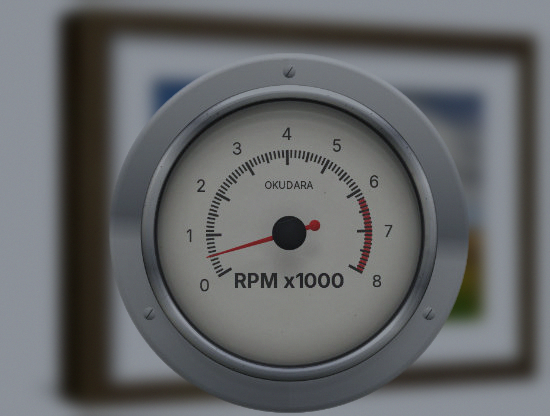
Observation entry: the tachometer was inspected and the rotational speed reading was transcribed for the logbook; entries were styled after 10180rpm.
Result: 500rpm
